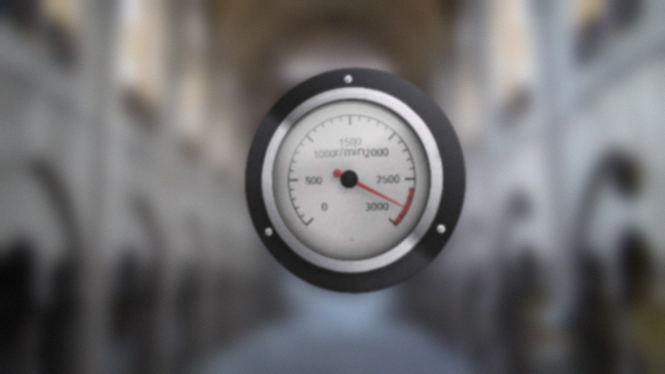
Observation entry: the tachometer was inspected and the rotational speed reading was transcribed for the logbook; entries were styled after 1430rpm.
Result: 2800rpm
